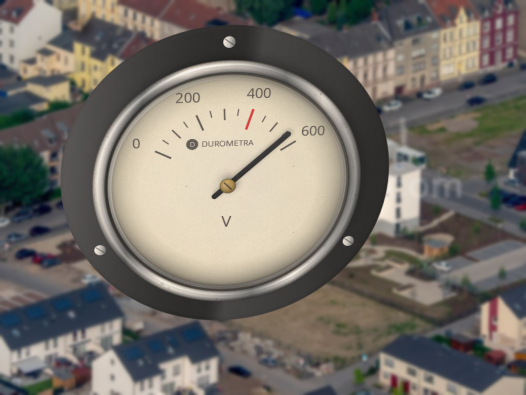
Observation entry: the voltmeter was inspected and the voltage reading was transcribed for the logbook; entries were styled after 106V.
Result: 550V
